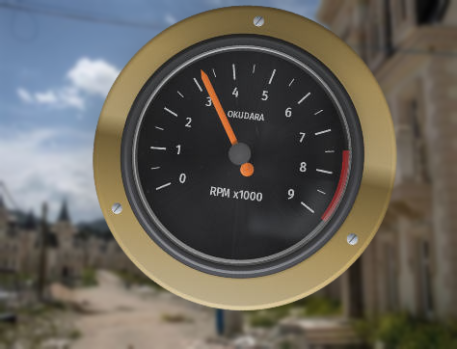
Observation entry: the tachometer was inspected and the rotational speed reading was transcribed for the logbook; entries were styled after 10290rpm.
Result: 3250rpm
